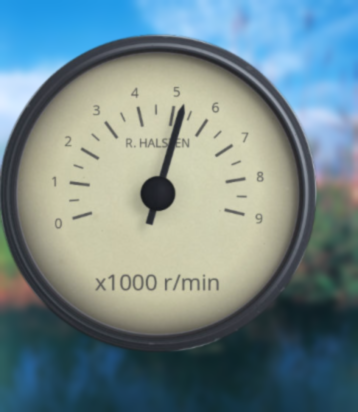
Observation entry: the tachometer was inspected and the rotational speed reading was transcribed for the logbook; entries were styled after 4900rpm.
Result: 5250rpm
